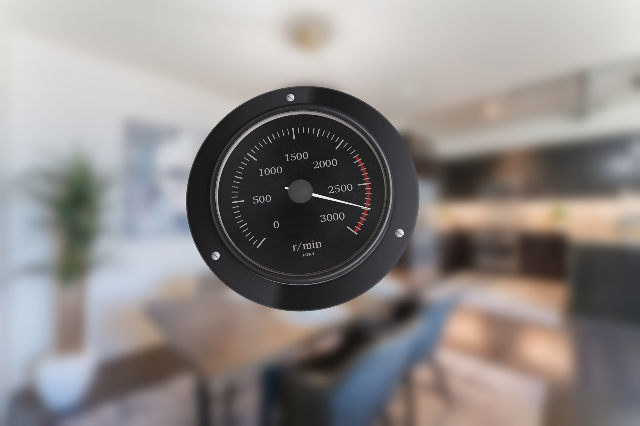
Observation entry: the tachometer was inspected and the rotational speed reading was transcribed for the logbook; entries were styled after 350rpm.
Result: 2750rpm
